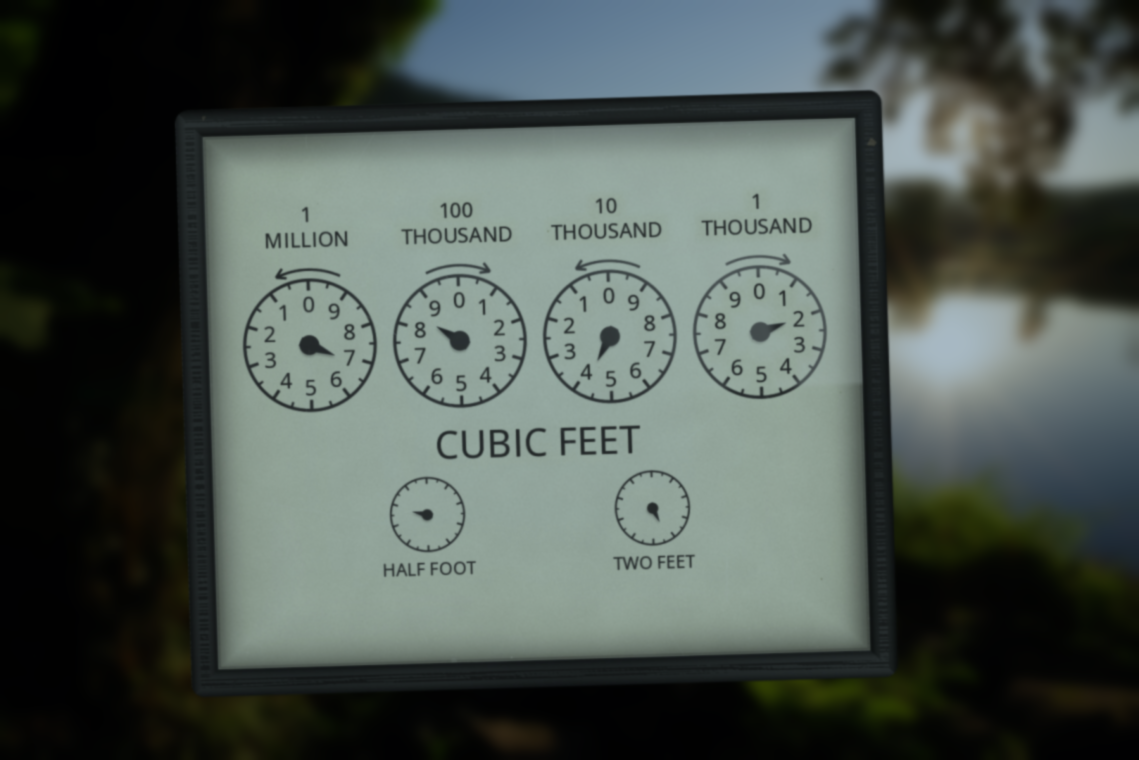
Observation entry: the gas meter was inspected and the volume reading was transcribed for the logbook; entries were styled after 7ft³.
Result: 684200ft³
